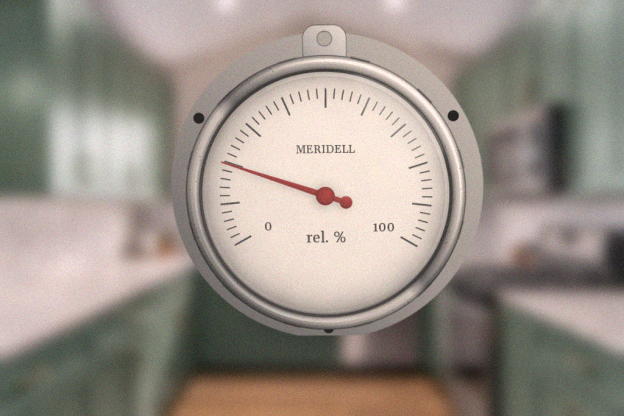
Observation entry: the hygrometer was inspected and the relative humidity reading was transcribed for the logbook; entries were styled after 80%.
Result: 20%
